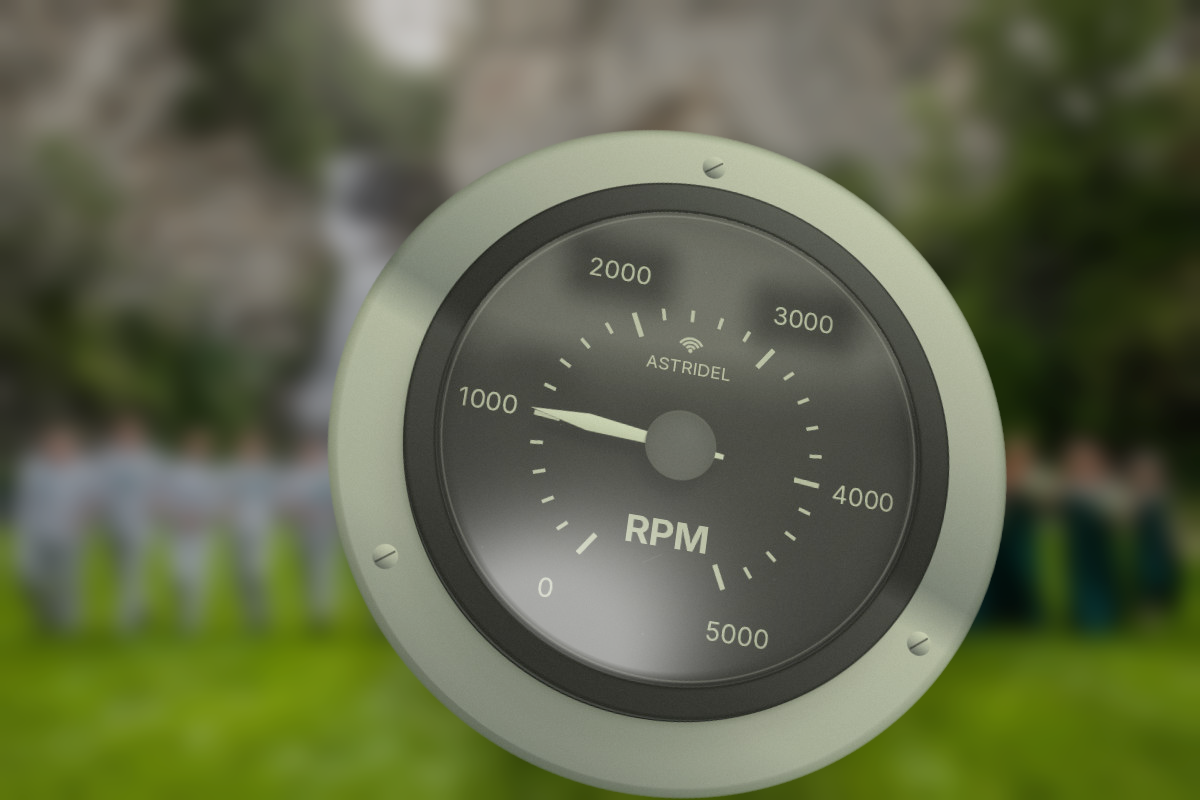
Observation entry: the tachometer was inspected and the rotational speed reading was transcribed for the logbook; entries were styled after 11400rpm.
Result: 1000rpm
